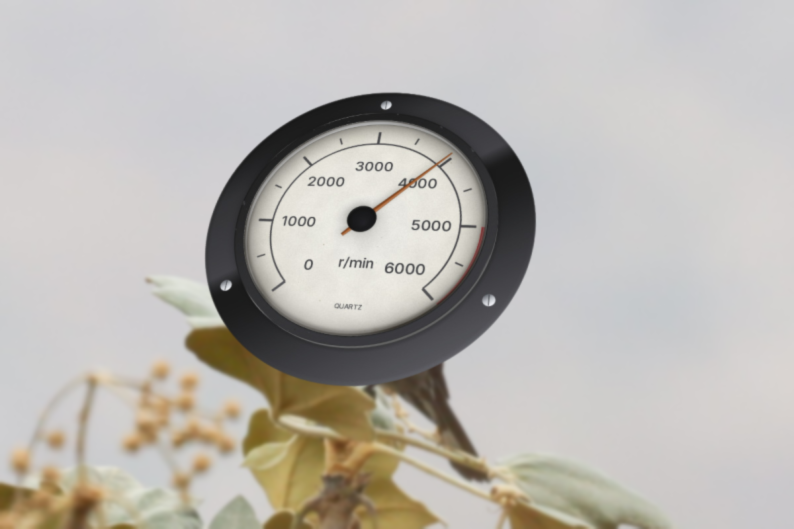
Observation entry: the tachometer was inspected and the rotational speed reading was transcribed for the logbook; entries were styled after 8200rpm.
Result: 4000rpm
